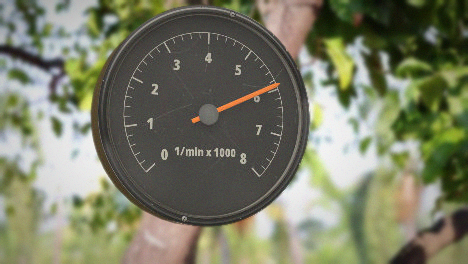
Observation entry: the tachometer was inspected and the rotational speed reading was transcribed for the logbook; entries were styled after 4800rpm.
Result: 5900rpm
